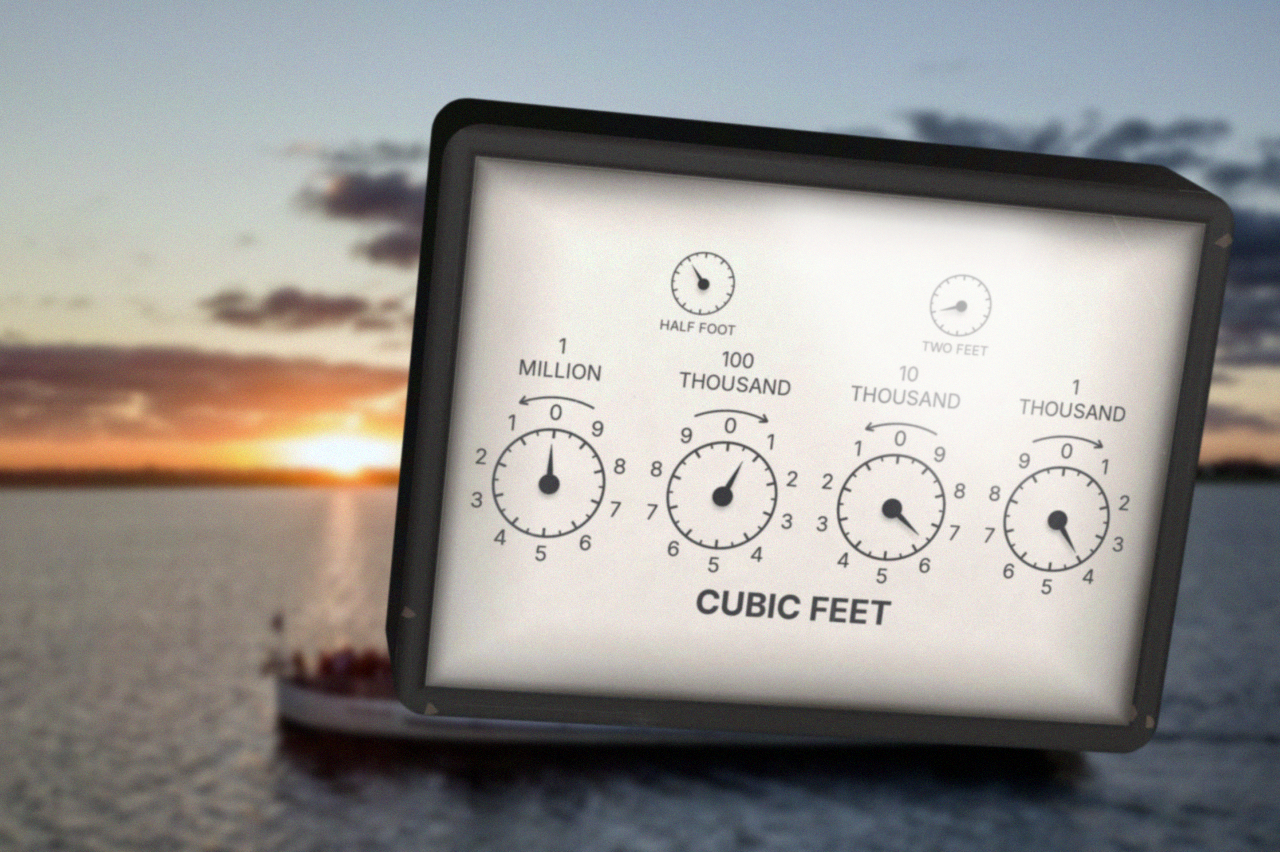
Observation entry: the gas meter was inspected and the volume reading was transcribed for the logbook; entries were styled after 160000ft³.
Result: 6400ft³
